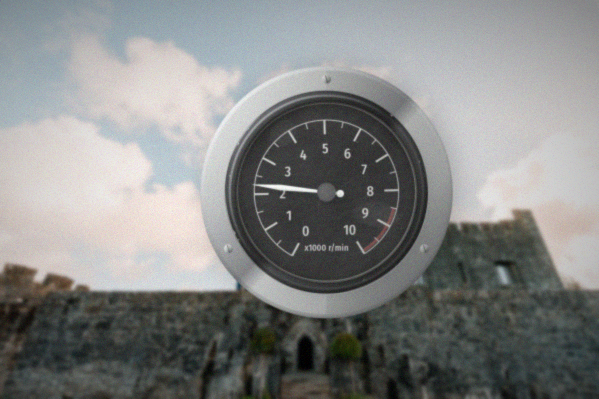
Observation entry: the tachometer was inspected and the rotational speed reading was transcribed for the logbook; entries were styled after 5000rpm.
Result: 2250rpm
